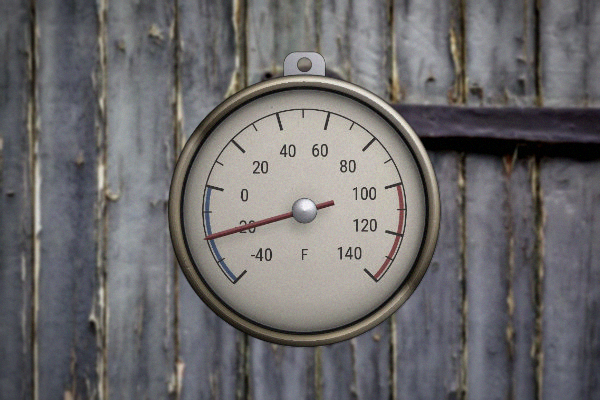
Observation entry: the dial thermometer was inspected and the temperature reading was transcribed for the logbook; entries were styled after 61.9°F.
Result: -20°F
